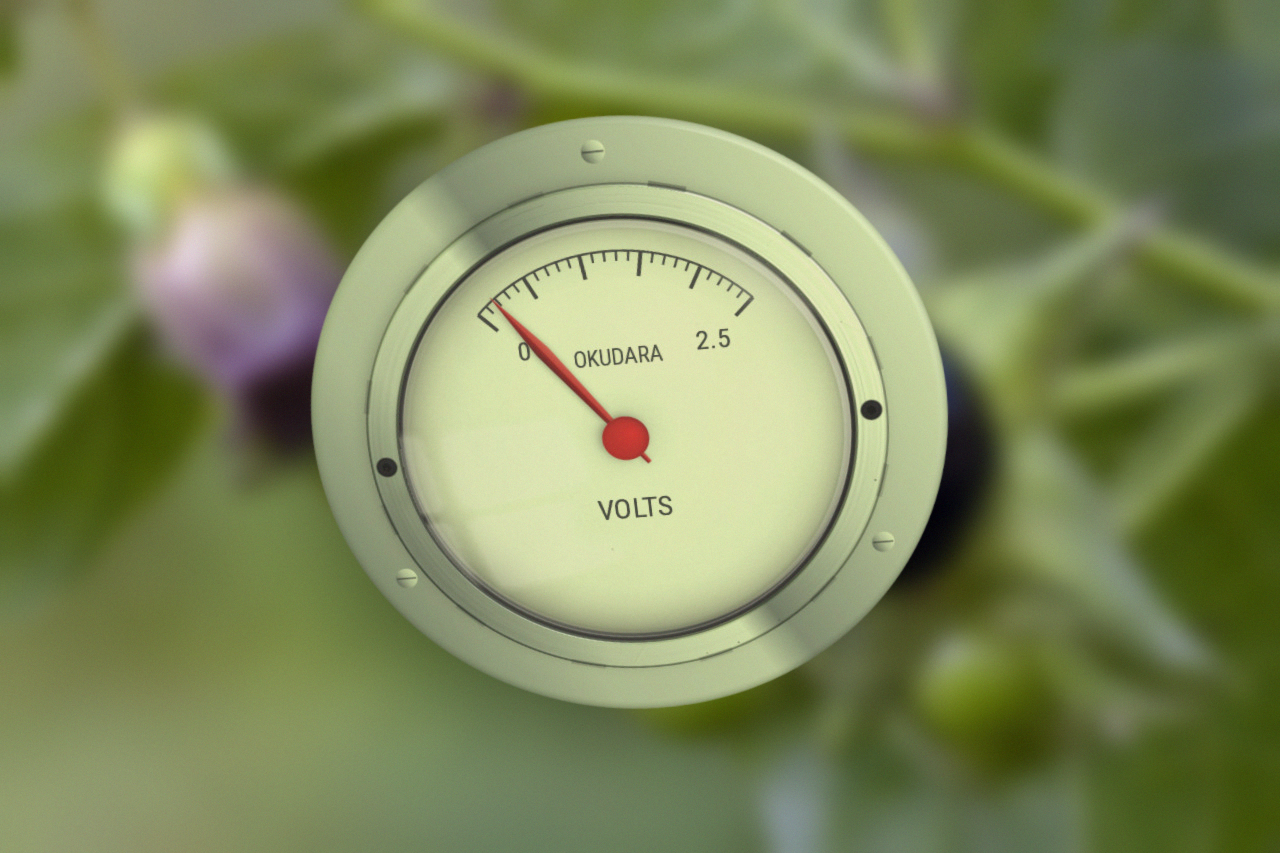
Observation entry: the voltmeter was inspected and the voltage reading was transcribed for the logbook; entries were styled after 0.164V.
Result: 0.2V
